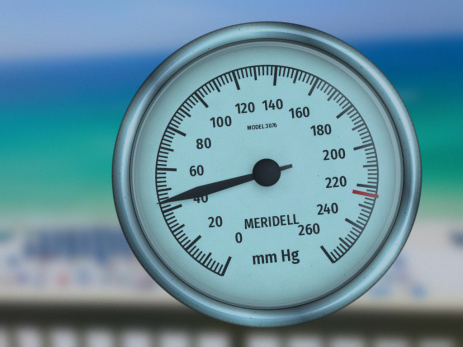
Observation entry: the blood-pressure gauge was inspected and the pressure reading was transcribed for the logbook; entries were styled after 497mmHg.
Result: 44mmHg
